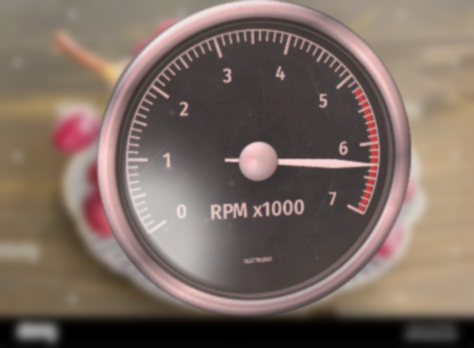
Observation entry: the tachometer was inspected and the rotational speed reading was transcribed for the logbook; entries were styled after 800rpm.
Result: 6300rpm
